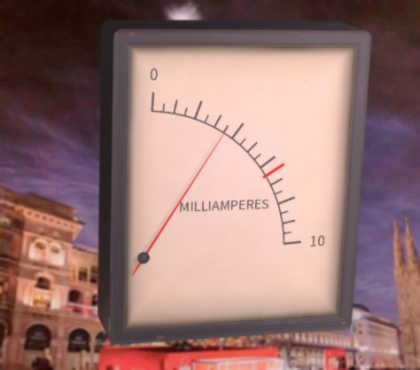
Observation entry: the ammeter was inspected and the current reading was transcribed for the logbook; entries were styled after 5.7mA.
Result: 3.5mA
